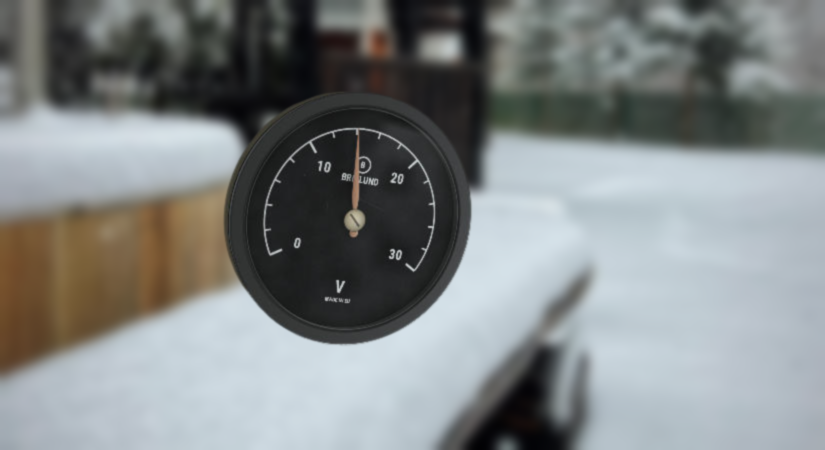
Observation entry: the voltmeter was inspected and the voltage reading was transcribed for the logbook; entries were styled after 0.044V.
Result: 14V
